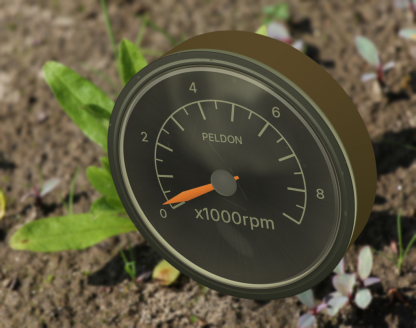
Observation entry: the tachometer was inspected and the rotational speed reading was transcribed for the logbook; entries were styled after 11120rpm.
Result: 250rpm
